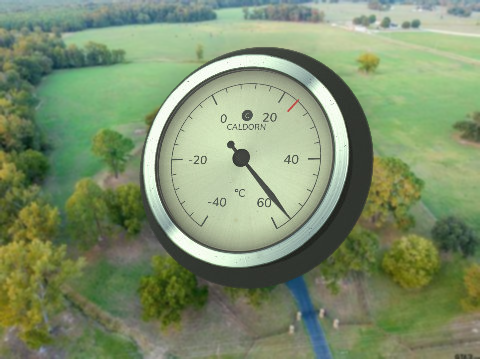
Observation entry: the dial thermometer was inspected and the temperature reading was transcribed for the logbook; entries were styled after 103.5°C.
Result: 56°C
